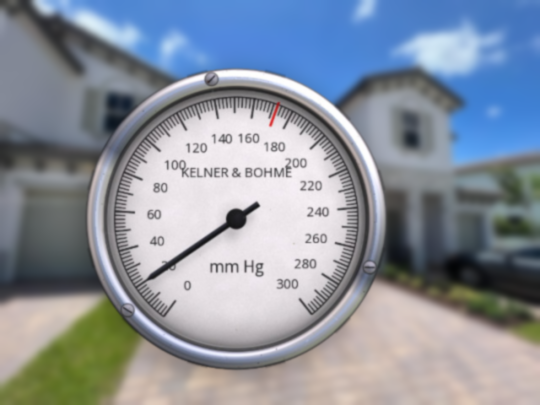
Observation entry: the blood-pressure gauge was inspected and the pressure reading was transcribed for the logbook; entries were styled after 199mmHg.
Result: 20mmHg
